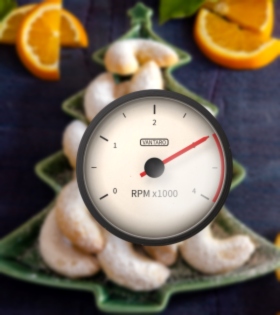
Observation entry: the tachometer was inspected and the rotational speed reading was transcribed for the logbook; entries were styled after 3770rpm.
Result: 3000rpm
